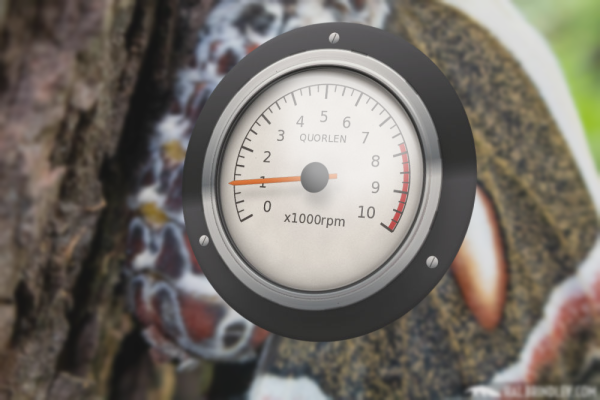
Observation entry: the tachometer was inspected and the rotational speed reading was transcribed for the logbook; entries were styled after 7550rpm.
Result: 1000rpm
